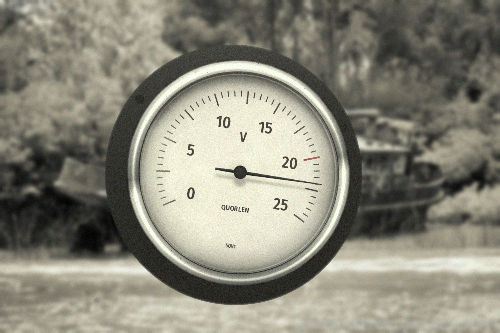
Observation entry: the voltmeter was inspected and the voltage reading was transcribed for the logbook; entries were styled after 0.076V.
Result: 22V
